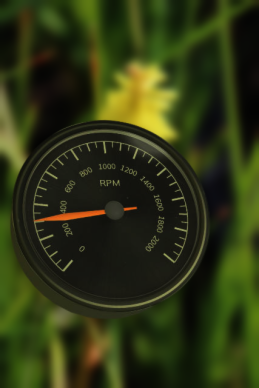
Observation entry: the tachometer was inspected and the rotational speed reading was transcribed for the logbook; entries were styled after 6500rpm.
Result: 300rpm
